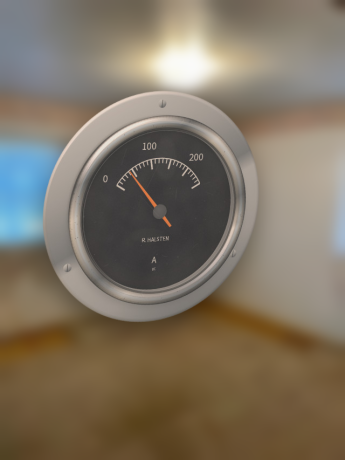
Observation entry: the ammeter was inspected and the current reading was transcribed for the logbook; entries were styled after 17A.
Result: 40A
